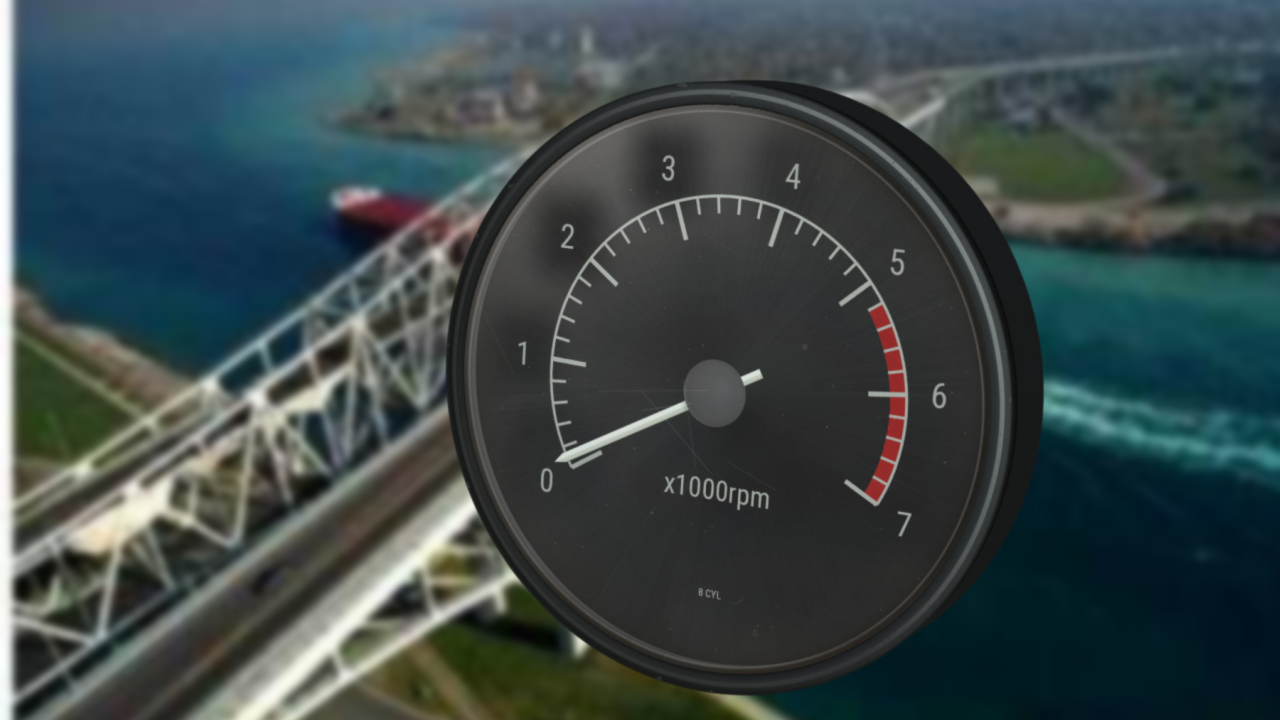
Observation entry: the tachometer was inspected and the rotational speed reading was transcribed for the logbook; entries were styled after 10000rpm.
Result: 100rpm
